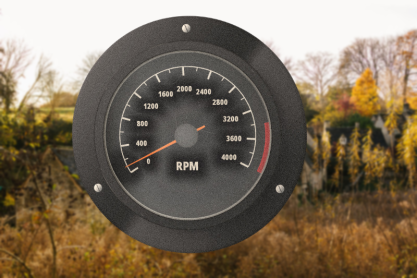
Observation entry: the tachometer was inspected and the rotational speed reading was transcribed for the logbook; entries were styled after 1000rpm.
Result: 100rpm
